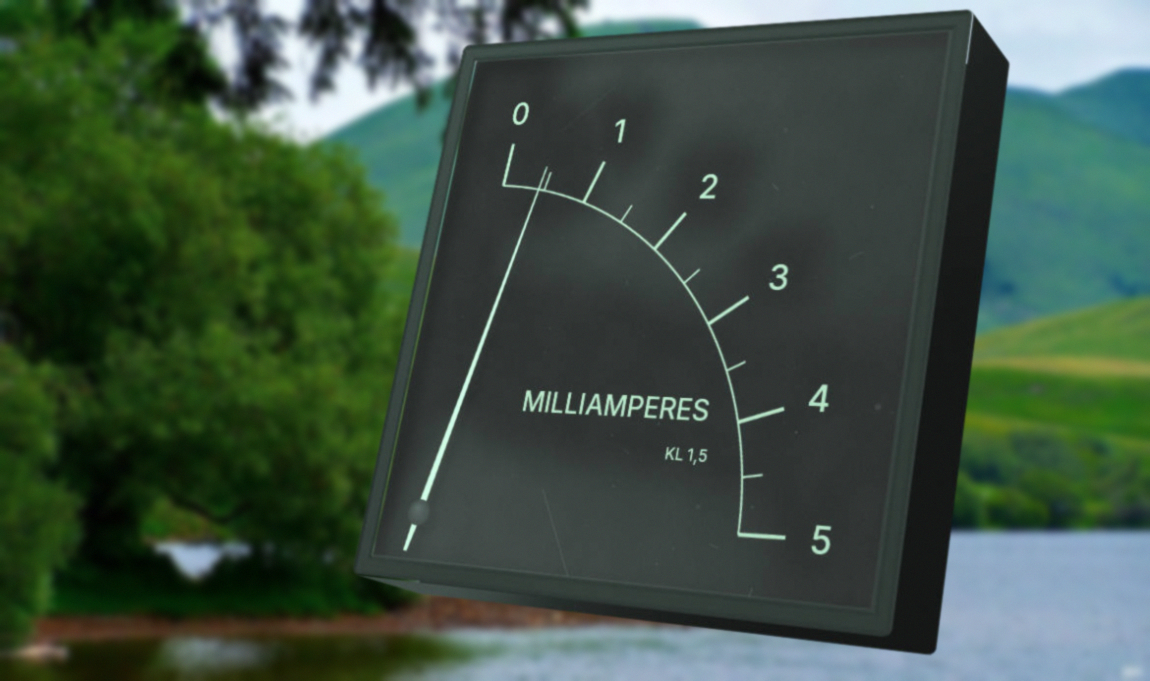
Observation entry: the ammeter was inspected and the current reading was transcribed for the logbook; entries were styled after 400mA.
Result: 0.5mA
